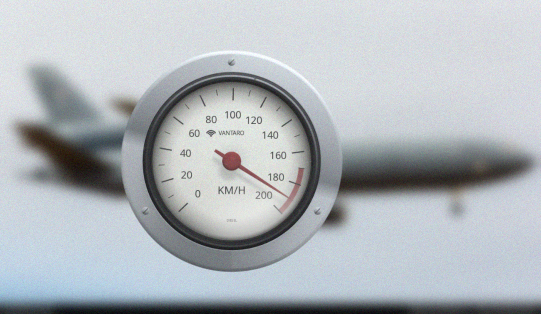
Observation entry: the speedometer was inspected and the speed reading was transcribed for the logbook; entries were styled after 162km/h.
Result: 190km/h
